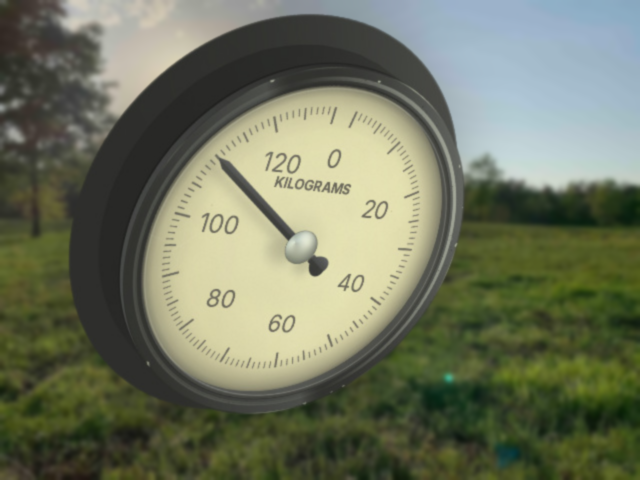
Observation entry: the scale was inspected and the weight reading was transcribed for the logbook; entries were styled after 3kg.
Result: 110kg
